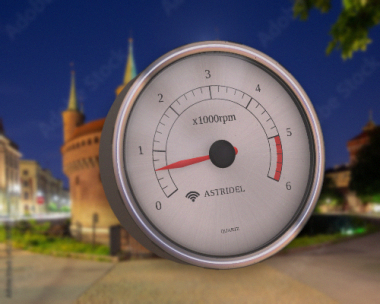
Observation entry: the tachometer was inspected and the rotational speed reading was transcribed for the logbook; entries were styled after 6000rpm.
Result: 600rpm
